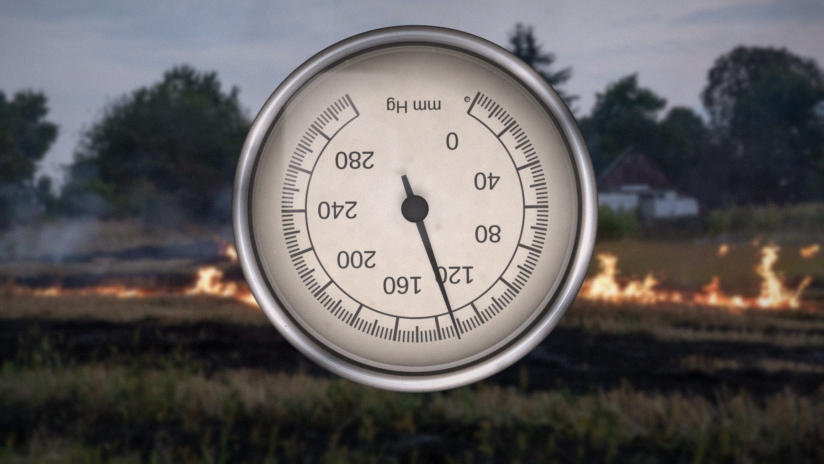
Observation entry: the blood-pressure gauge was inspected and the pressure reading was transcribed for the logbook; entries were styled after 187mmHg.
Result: 132mmHg
